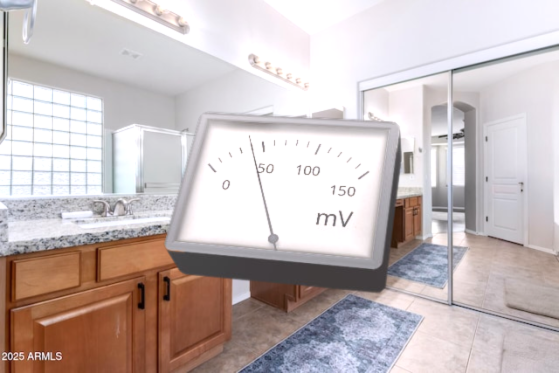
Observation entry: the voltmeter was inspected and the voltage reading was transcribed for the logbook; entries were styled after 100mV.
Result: 40mV
